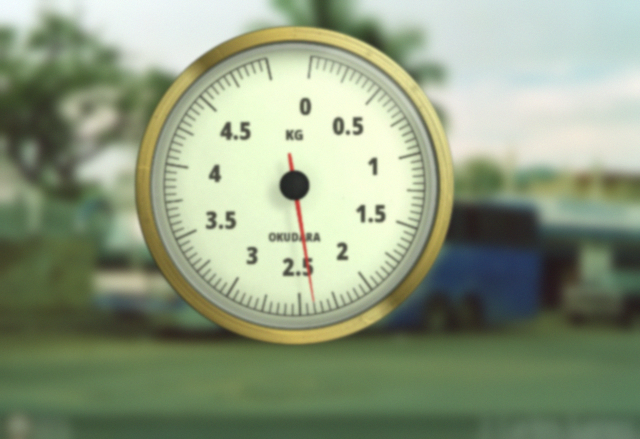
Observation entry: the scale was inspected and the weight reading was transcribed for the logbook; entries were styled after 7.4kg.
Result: 2.4kg
